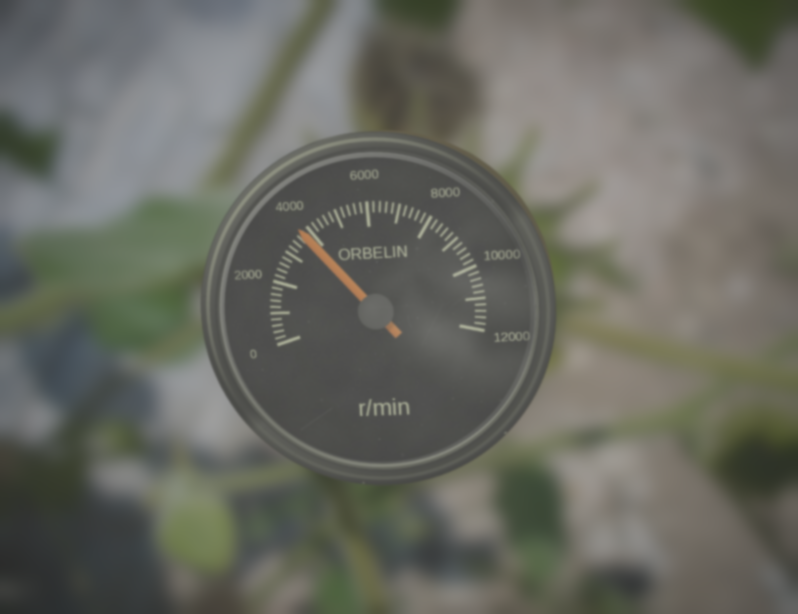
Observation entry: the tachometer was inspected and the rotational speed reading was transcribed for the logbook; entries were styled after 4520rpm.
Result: 3800rpm
